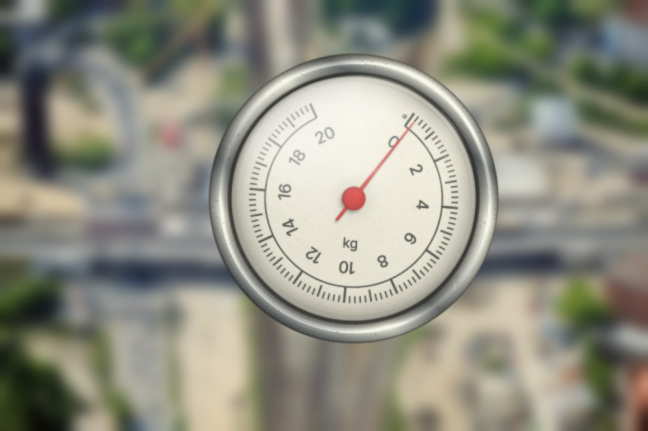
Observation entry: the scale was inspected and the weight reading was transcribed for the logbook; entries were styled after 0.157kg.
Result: 0.2kg
